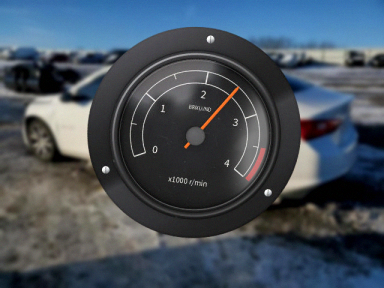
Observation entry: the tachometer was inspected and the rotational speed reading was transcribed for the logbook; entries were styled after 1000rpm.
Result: 2500rpm
